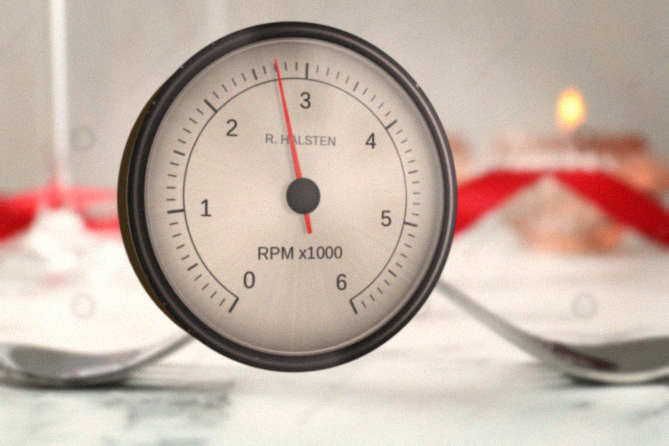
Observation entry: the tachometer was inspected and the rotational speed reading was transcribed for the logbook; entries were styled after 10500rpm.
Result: 2700rpm
